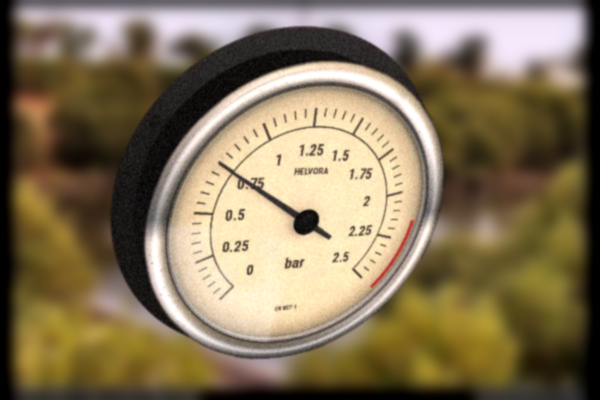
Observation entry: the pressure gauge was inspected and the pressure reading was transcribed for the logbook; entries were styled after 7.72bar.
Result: 0.75bar
